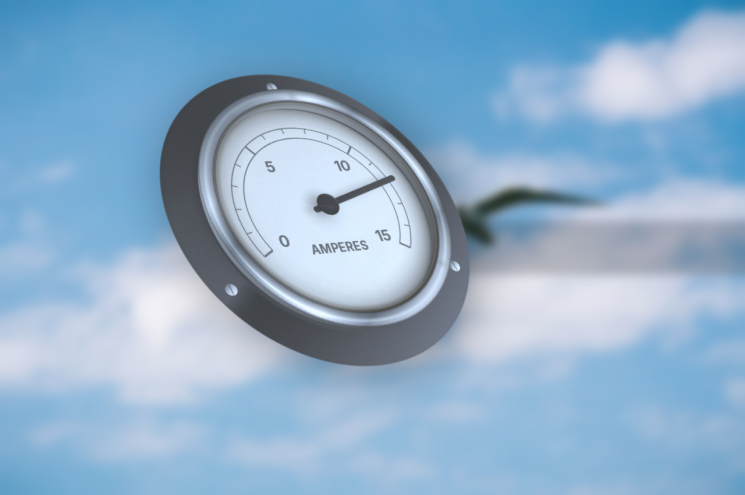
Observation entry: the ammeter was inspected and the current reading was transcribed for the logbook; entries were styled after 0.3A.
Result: 12A
